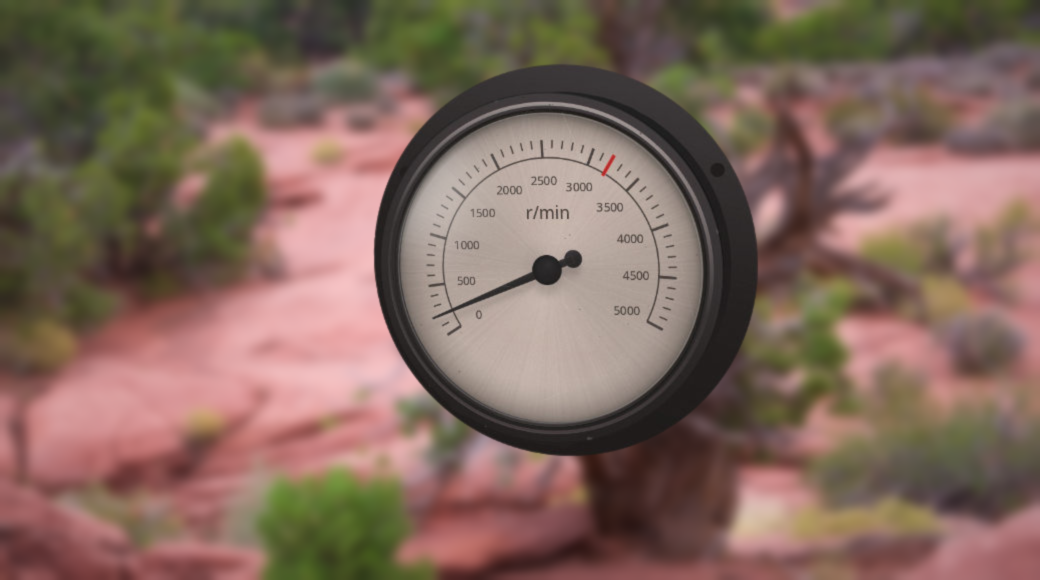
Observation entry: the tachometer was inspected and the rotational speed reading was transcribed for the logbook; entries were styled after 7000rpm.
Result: 200rpm
